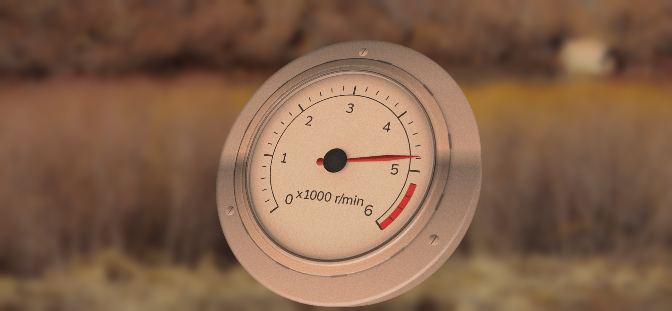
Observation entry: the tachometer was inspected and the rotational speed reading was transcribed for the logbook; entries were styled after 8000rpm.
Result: 4800rpm
